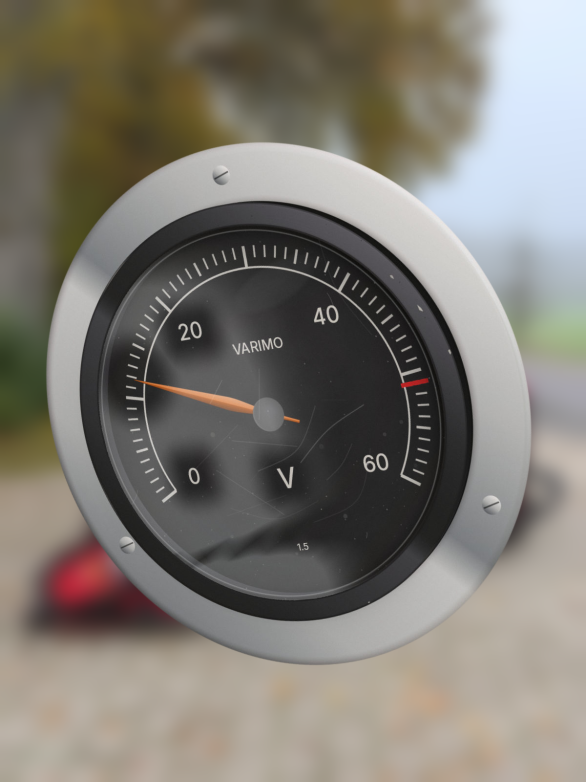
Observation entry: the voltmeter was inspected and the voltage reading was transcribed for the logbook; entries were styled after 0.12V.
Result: 12V
